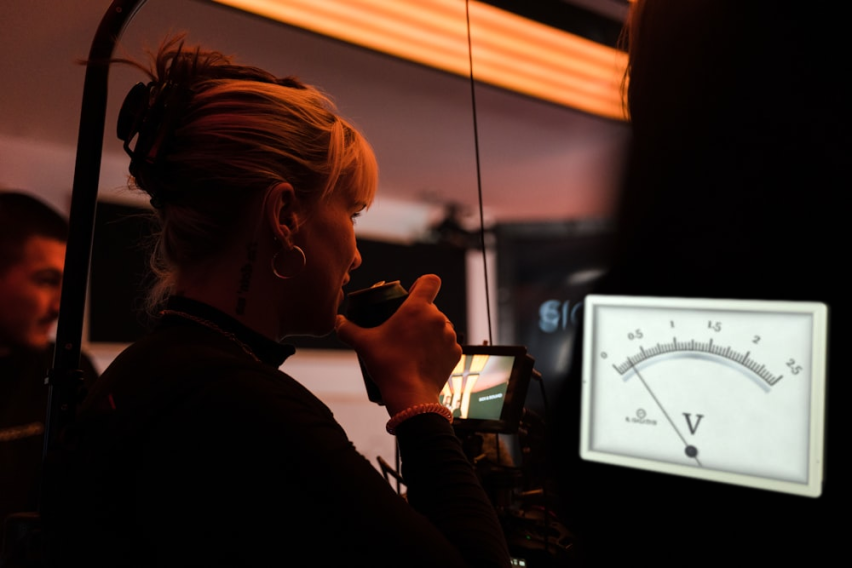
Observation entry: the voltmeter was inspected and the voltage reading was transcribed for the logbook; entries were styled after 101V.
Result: 0.25V
